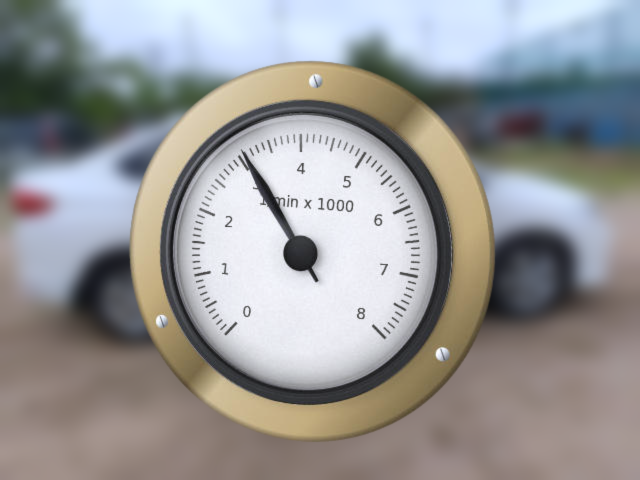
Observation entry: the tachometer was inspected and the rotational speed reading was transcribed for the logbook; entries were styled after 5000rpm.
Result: 3100rpm
